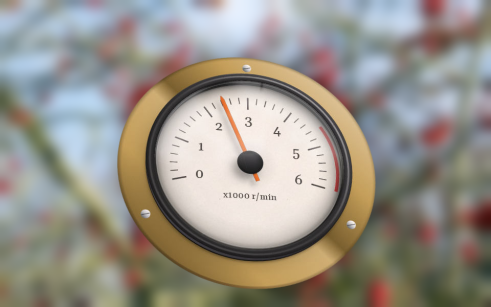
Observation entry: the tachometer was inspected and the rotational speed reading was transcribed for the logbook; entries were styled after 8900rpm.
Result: 2400rpm
